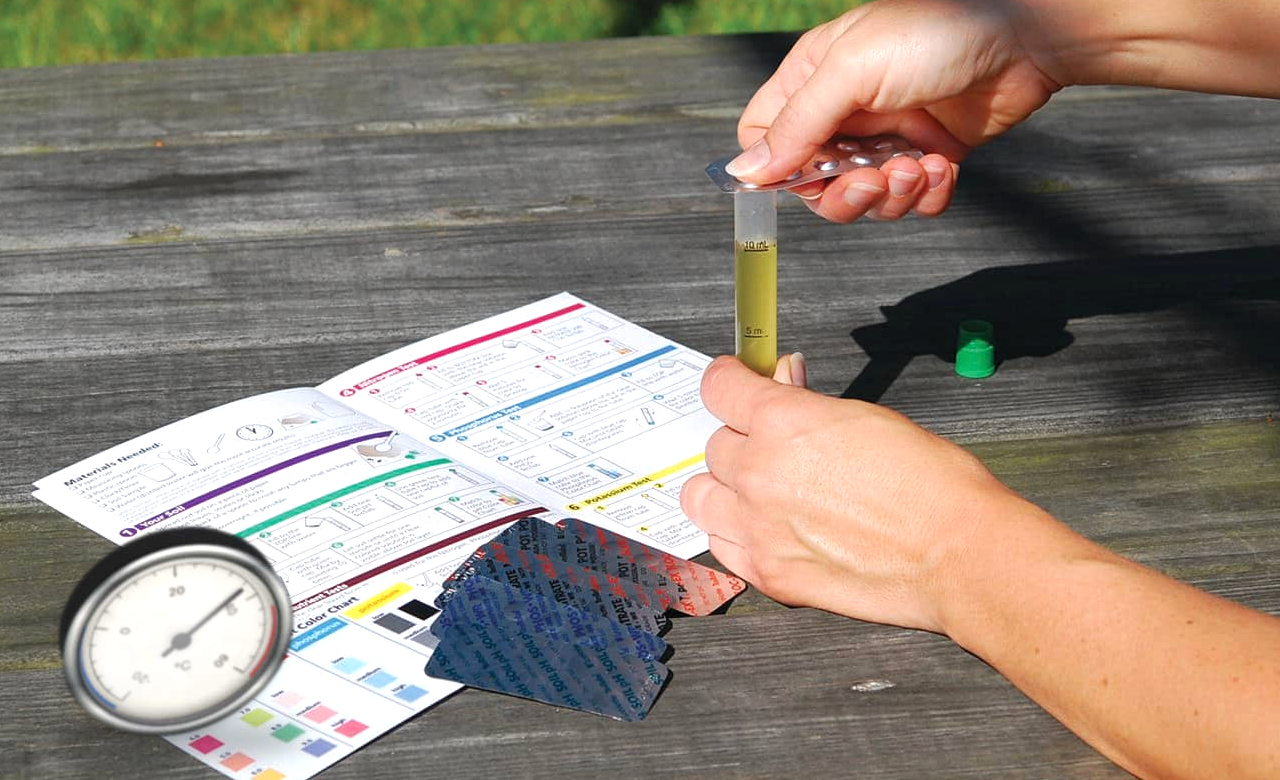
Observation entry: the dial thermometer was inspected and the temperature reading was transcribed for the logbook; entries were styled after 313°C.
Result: 36°C
